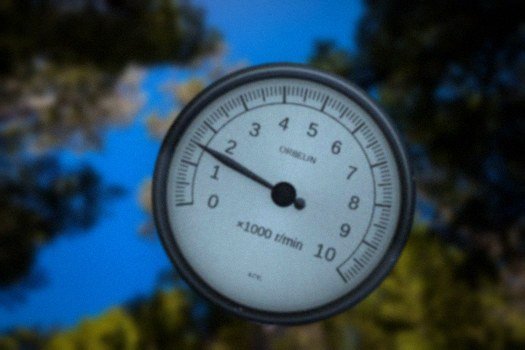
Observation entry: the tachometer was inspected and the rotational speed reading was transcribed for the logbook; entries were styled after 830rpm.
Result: 1500rpm
